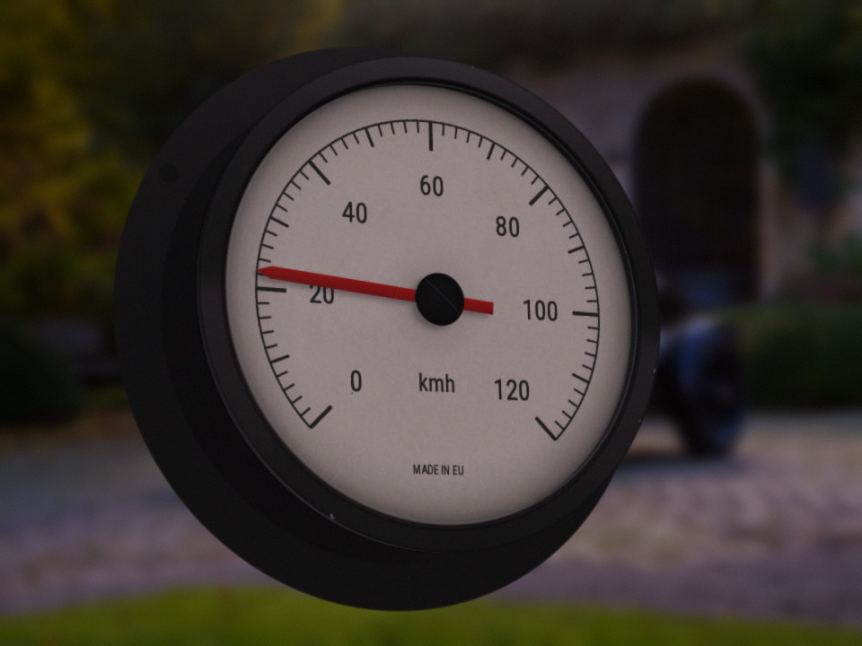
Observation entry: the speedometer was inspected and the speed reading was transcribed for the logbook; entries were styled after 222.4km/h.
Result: 22km/h
